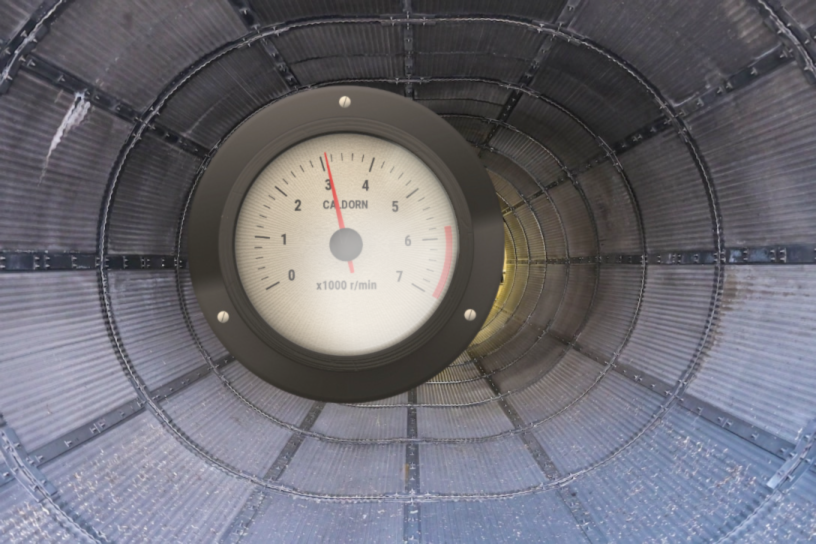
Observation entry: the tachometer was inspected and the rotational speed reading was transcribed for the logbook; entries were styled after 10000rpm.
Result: 3100rpm
